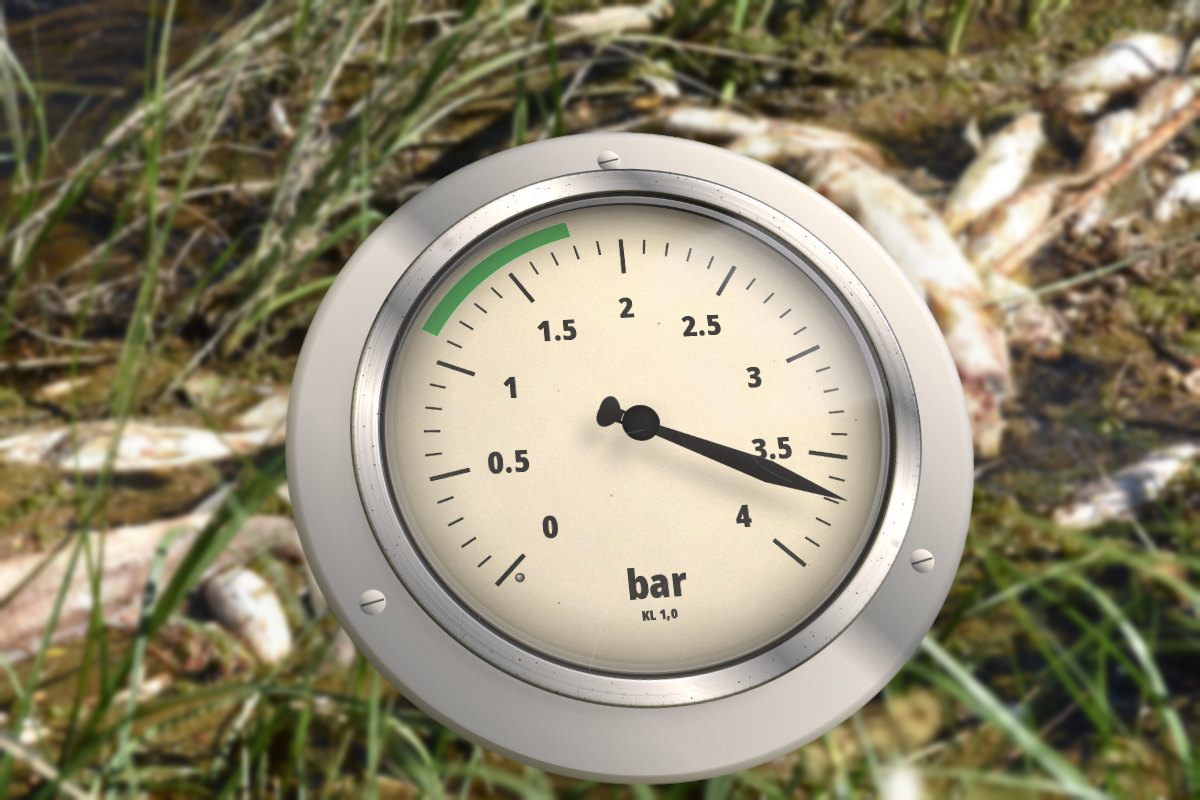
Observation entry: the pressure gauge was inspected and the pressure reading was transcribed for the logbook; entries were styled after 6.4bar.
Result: 3.7bar
